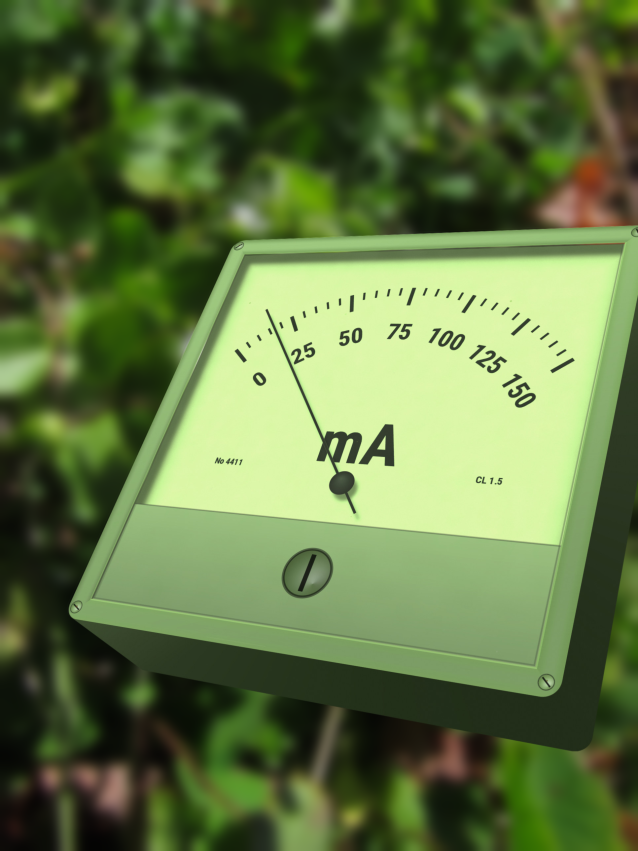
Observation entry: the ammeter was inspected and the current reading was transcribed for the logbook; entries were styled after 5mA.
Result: 17.5mA
